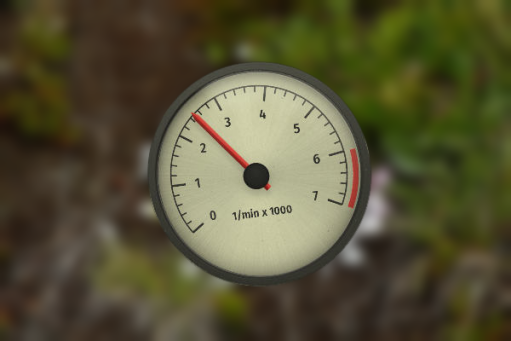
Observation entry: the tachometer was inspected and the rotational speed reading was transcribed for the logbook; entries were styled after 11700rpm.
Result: 2500rpm
